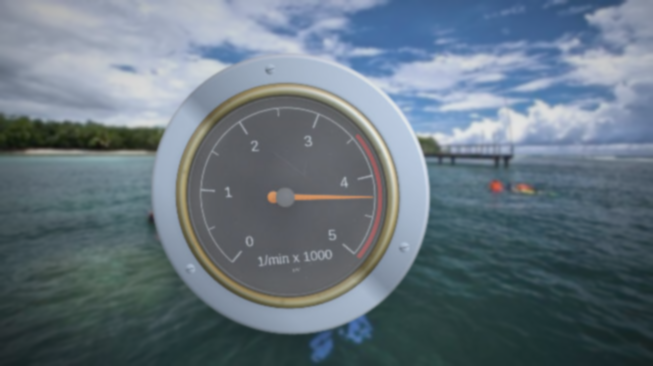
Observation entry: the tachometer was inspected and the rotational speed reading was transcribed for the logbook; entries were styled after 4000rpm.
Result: 4250rpm
